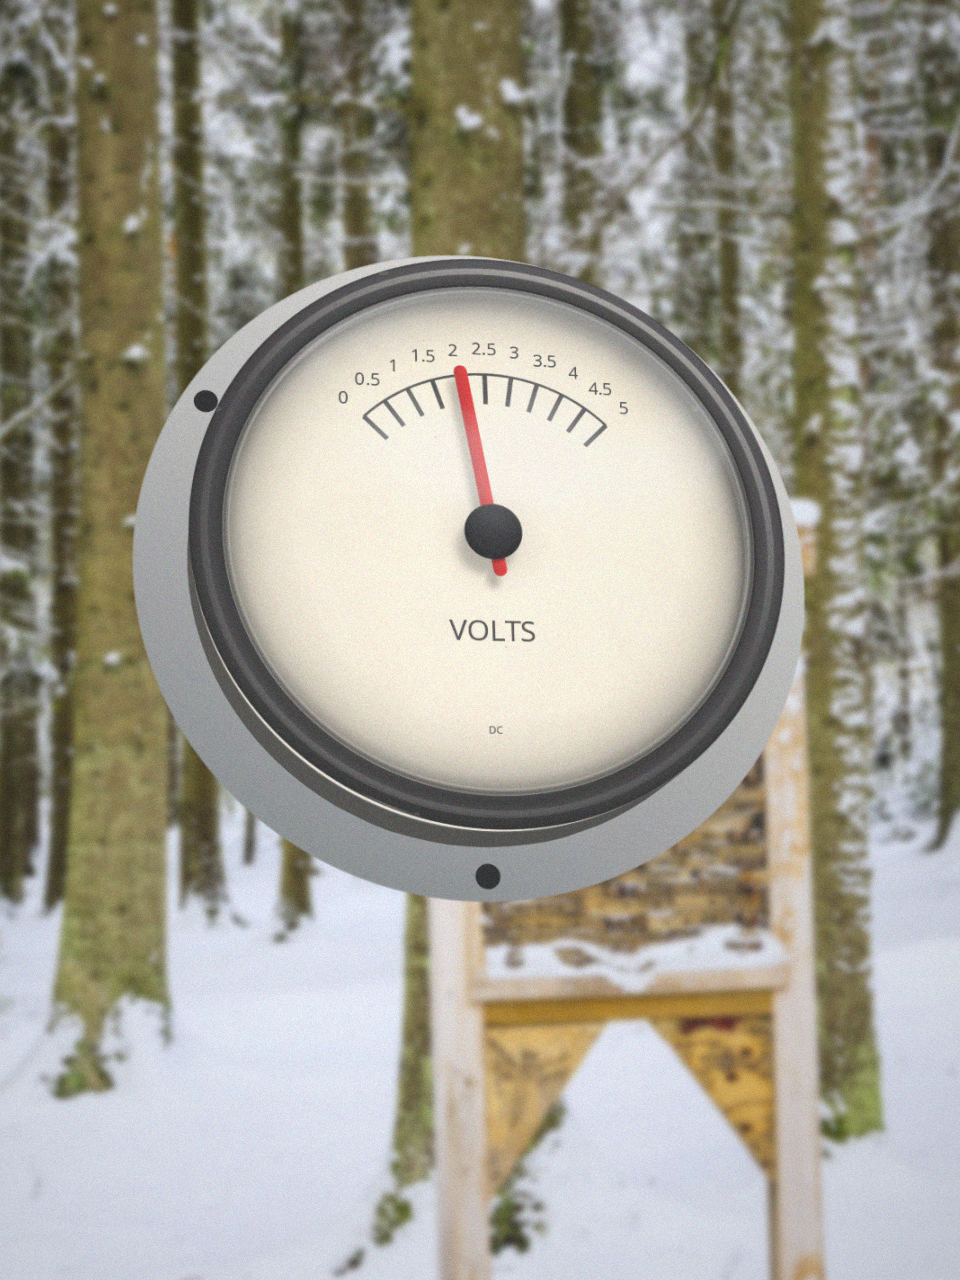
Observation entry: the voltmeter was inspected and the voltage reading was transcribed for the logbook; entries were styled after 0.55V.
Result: 2V
